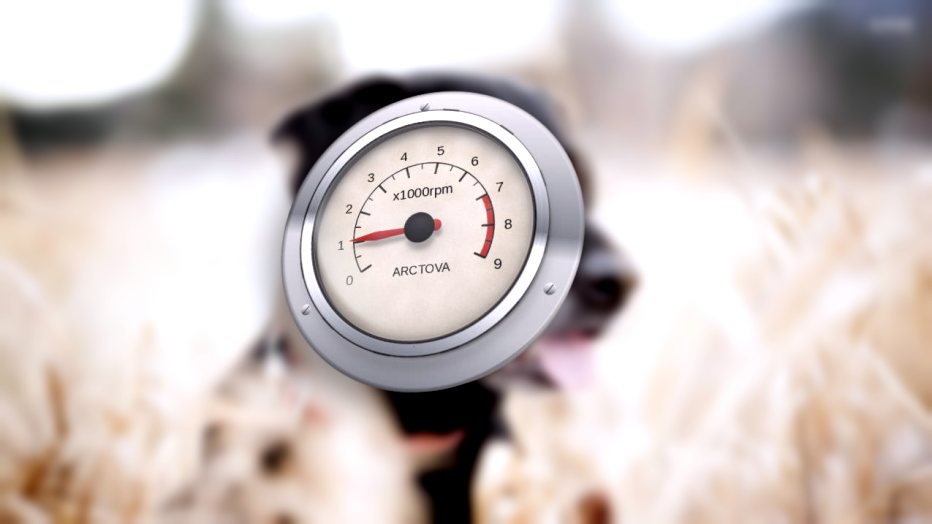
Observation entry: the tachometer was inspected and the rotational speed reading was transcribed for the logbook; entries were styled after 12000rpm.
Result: 1000rpm
